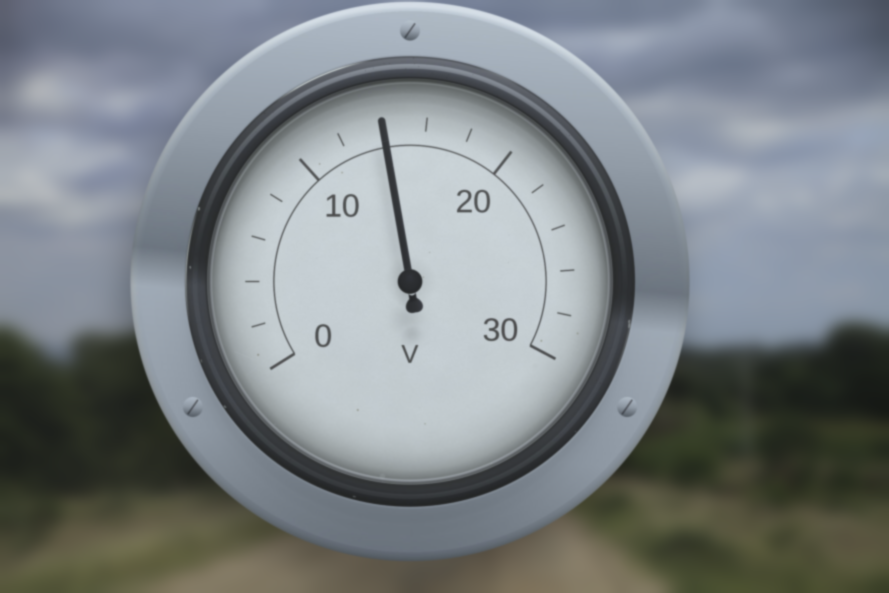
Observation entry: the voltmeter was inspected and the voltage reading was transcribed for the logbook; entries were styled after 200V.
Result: 14V
